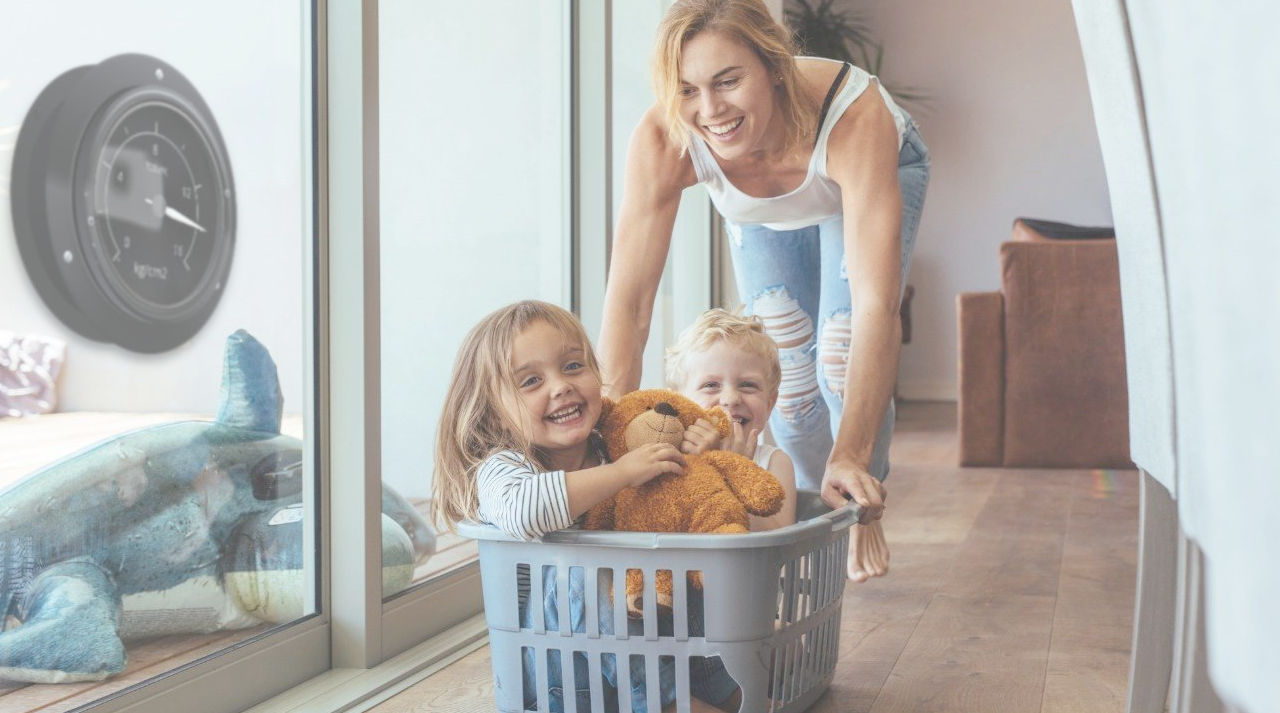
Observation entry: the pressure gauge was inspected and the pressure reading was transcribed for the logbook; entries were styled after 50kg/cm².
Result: 14kg/cm²
